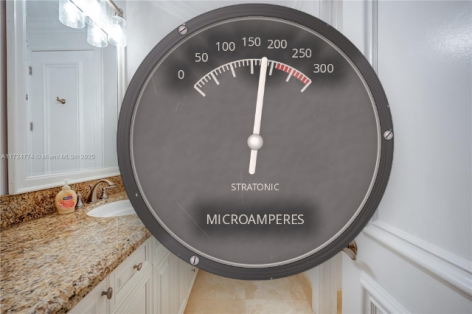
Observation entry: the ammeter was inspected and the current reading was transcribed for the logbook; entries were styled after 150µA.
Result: 180µA
